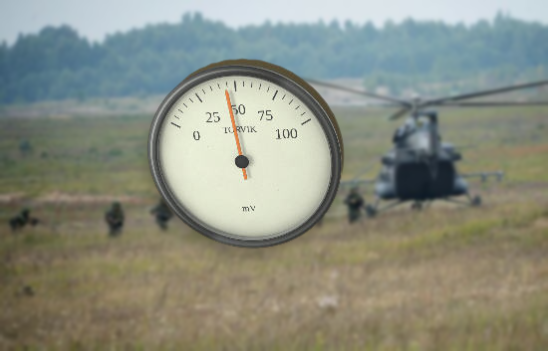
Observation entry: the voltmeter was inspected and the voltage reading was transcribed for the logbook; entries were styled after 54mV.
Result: 45mV
